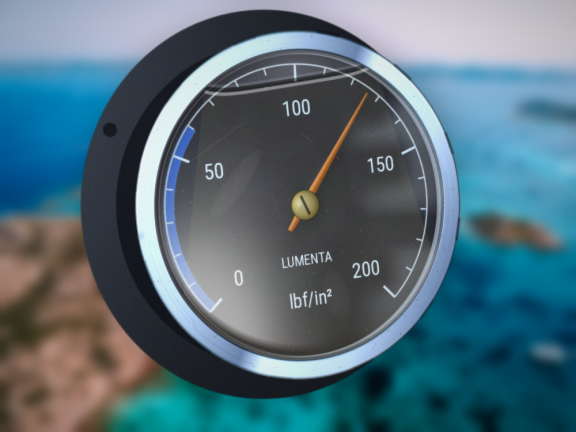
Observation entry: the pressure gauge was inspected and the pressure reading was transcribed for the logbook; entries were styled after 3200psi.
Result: 125psi
